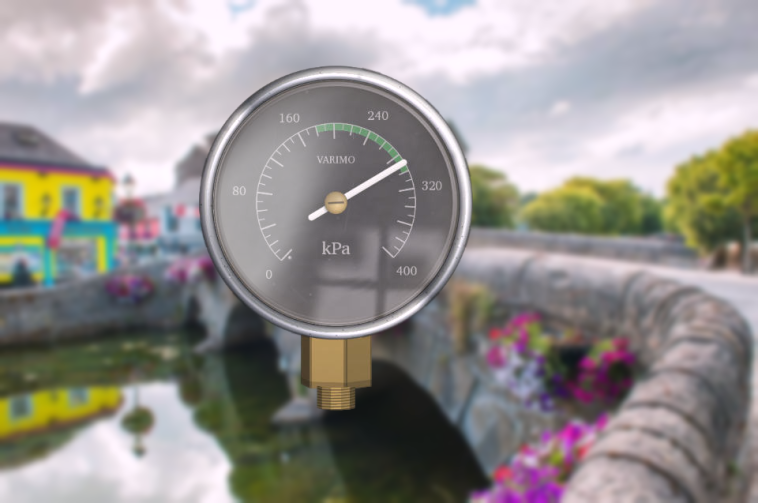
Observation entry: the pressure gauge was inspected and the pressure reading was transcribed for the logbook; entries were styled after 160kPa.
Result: 290kPa
